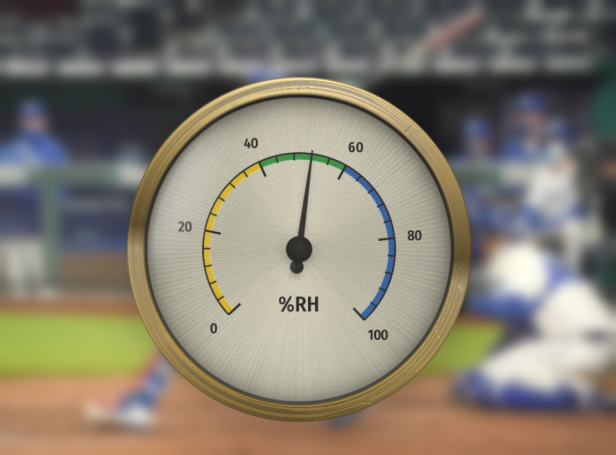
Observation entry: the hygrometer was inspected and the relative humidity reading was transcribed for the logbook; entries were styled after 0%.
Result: 52%
